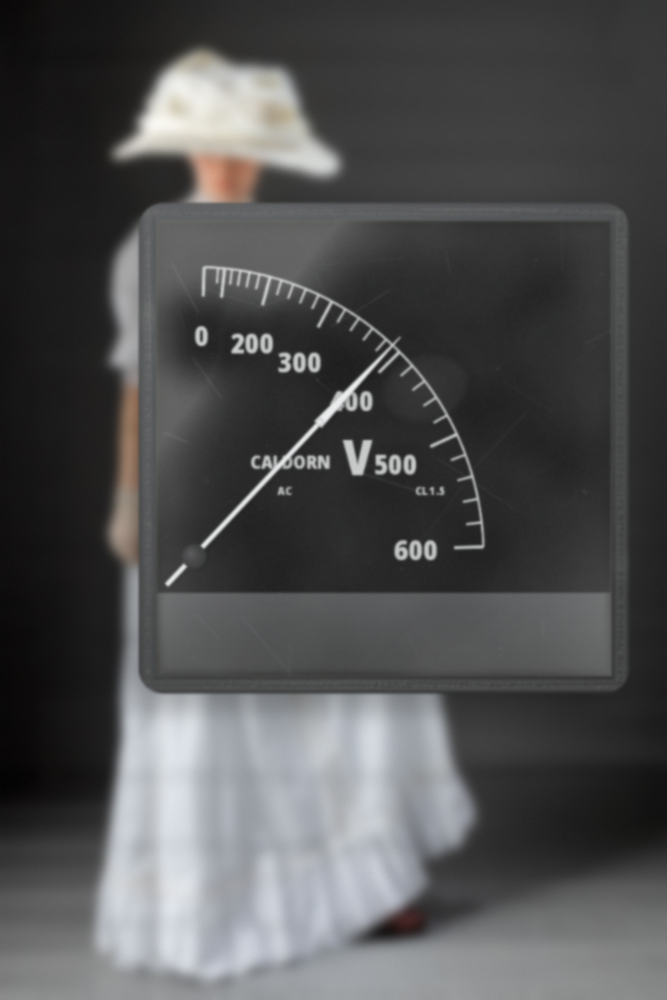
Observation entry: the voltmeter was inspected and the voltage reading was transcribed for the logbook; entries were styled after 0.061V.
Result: 390V
